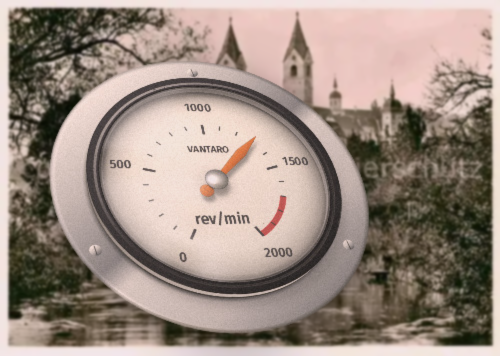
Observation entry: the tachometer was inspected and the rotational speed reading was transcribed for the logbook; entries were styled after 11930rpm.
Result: 1300rpm
